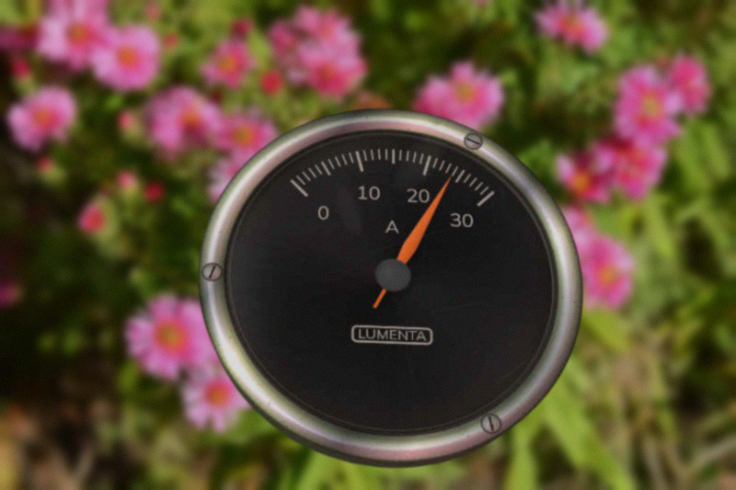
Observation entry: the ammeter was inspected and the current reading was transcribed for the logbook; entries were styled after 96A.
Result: 24A
